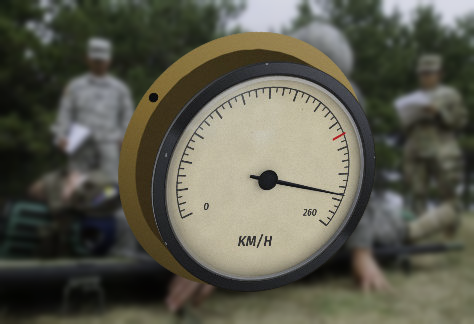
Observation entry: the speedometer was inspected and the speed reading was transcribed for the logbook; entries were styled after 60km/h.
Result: 235km/h
